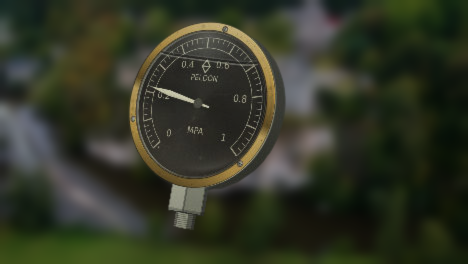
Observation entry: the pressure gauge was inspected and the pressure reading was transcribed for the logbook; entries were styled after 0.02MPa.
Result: 0.22MPa
